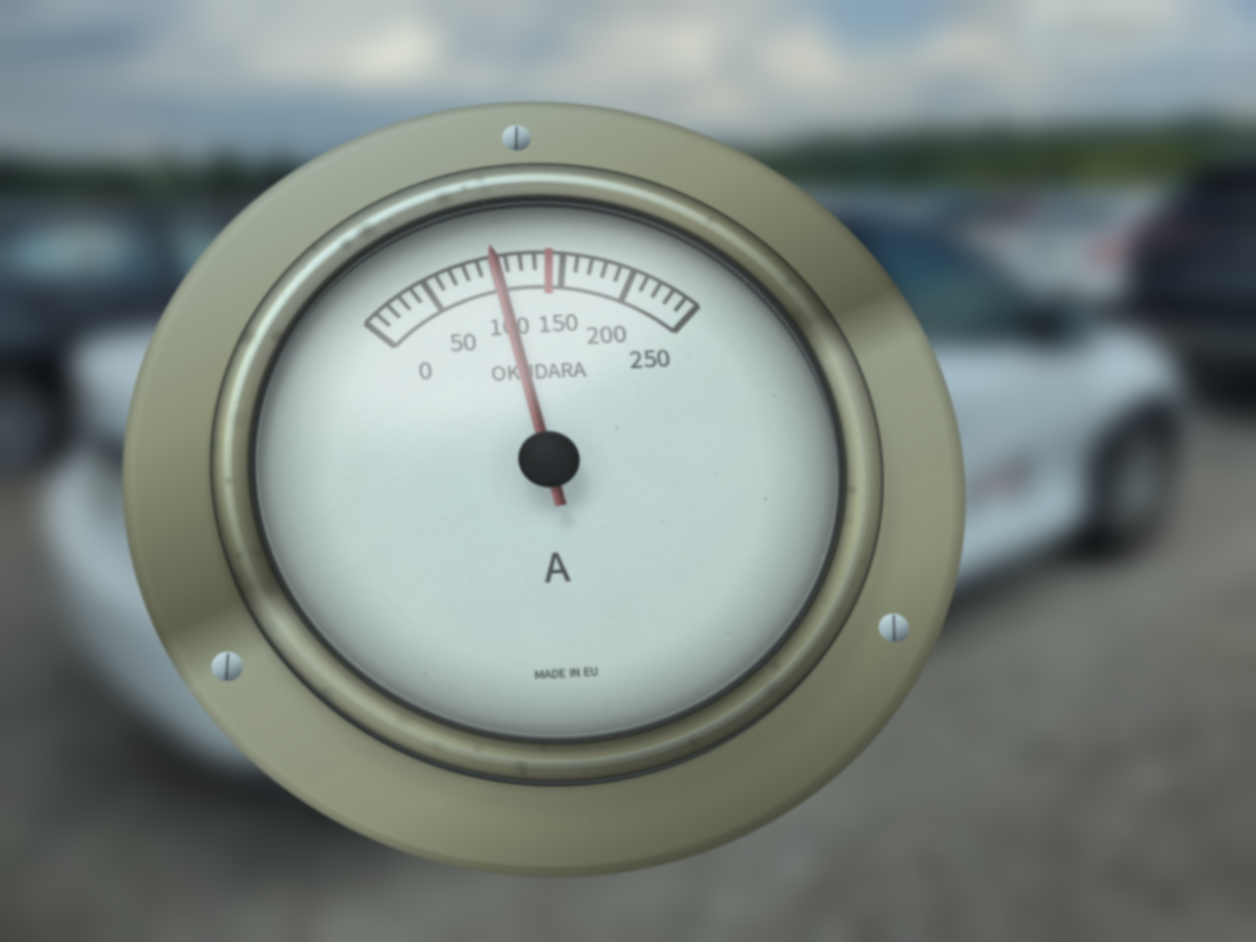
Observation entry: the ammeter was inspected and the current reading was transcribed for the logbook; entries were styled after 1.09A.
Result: 100A
